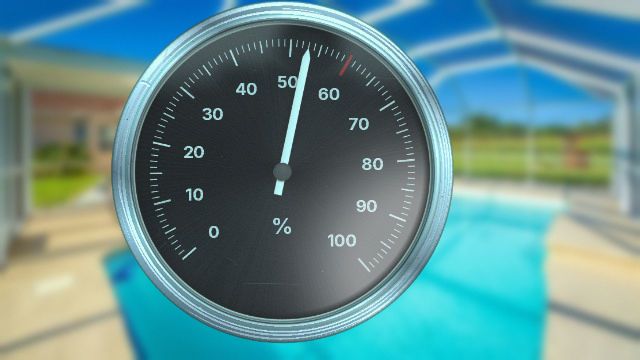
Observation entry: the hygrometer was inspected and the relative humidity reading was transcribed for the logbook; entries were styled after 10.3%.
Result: 53%
